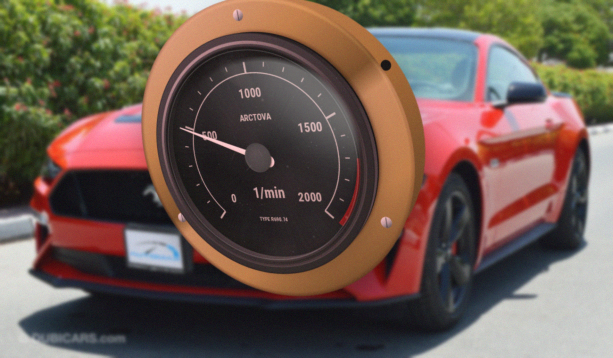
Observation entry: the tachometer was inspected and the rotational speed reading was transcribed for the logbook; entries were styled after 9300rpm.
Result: 500rpm
